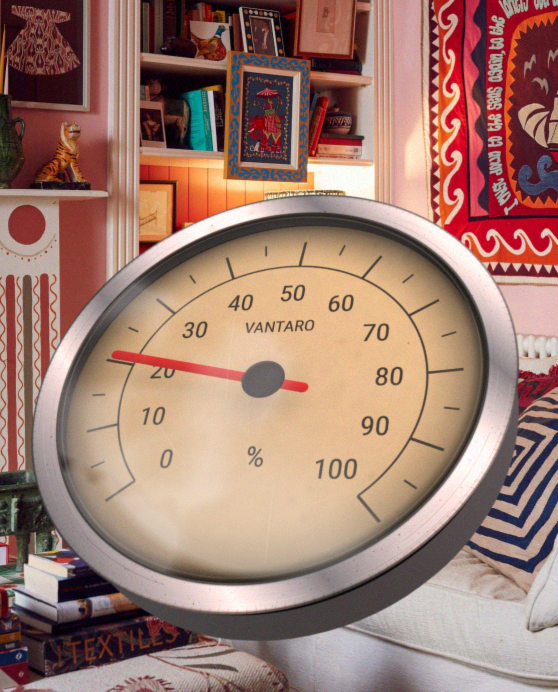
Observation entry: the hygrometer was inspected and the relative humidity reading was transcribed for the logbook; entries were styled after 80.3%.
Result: 20%
